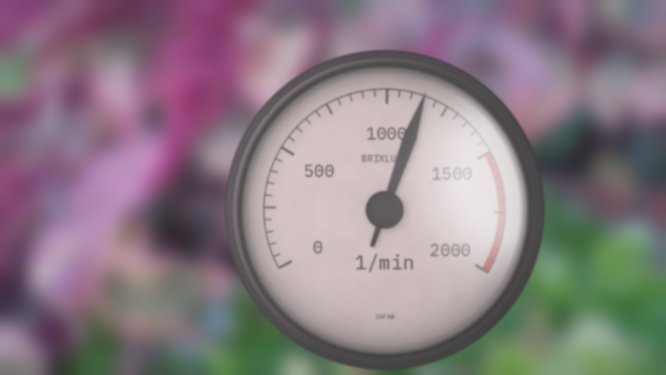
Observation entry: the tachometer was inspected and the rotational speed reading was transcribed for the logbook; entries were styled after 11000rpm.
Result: 1150rpm
